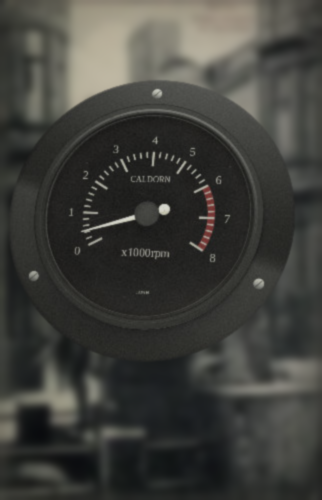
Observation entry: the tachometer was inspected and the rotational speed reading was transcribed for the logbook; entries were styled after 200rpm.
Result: 400rpm
